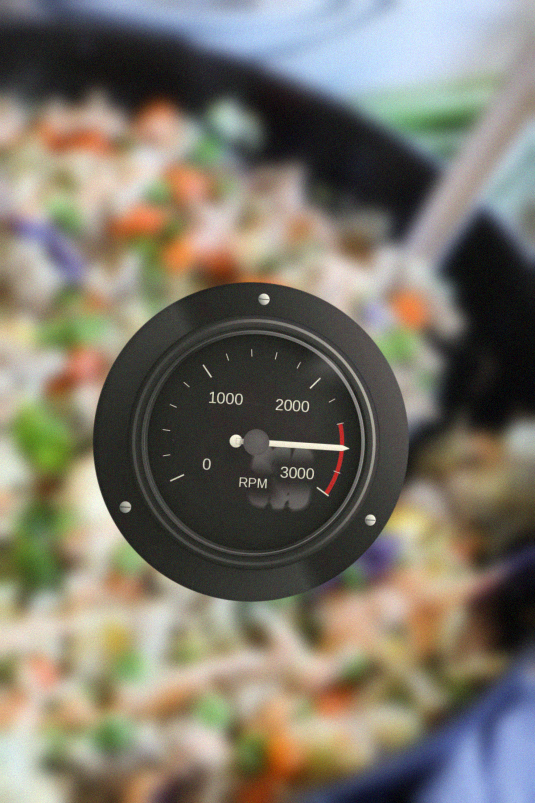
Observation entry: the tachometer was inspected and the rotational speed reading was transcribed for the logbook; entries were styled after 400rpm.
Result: 2600rpm
